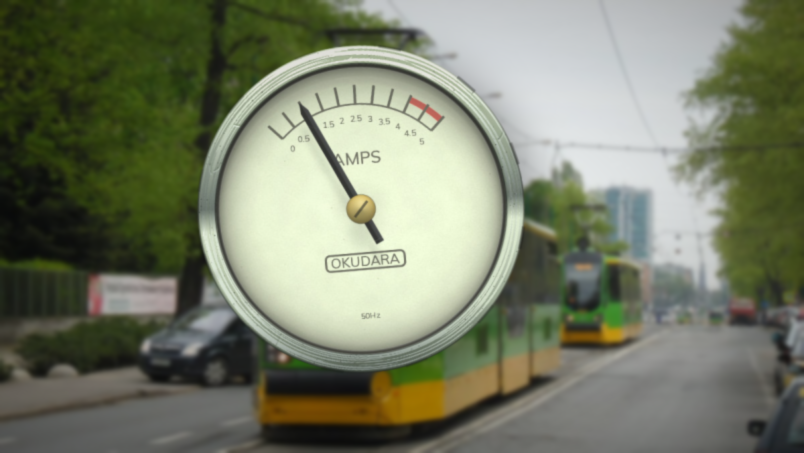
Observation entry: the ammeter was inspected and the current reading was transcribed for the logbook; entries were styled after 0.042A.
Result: 1A
